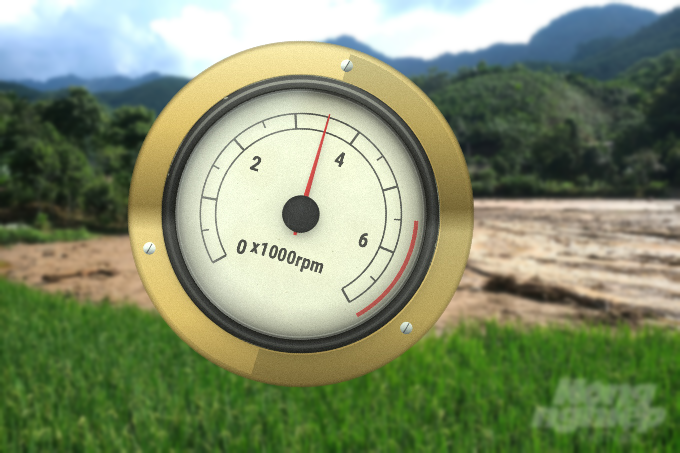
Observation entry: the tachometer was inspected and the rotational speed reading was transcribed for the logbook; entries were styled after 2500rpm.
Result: 3500rpm
